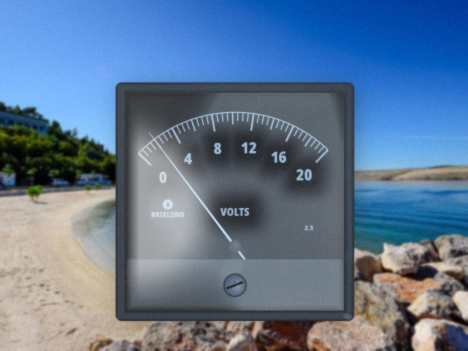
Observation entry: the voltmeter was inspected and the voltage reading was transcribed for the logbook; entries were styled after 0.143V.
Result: 2V
